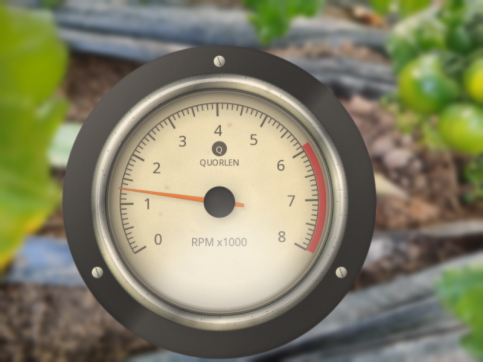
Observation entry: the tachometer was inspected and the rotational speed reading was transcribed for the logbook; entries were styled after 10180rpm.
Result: 1300rpm
